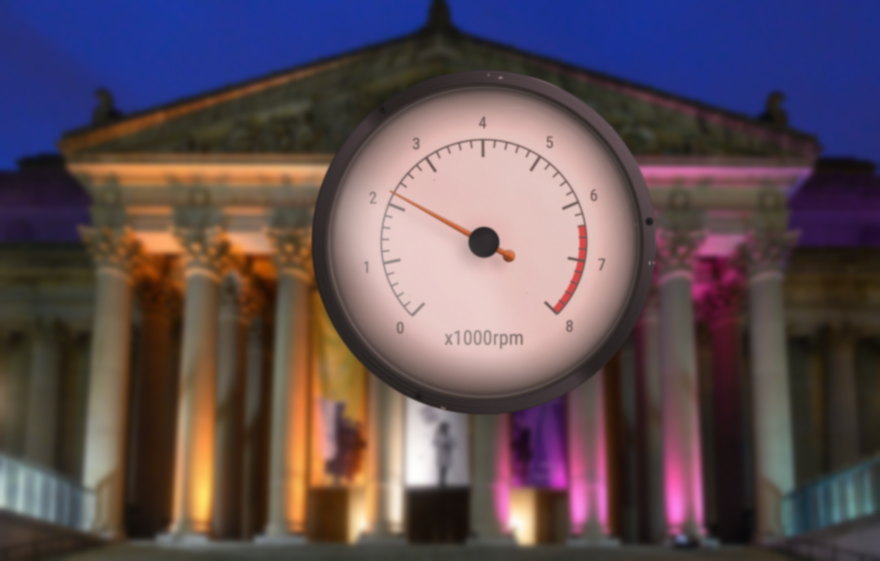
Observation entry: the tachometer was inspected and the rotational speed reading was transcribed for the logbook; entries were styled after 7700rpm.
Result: 2200rpm
